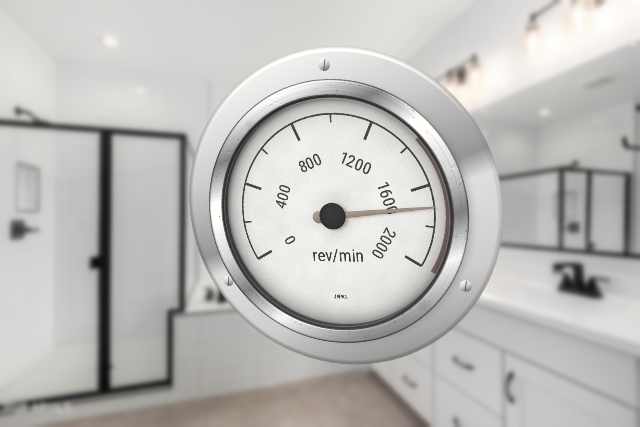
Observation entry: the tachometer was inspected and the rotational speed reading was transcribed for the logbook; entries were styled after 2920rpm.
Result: 1700rpm
